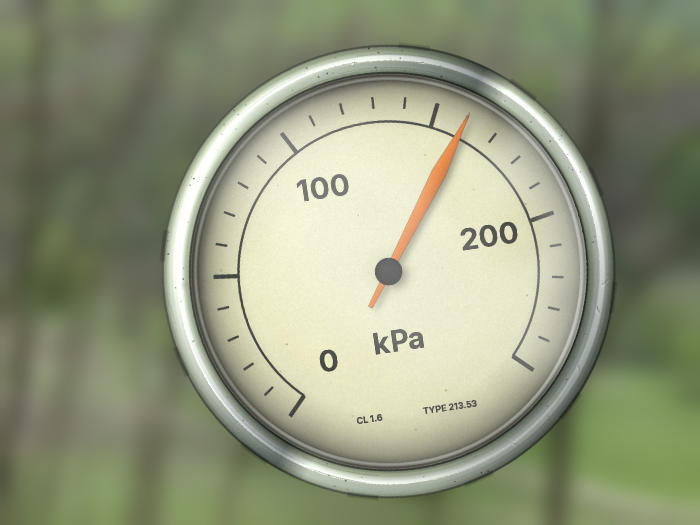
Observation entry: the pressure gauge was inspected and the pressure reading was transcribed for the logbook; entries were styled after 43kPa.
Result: 160kPa
